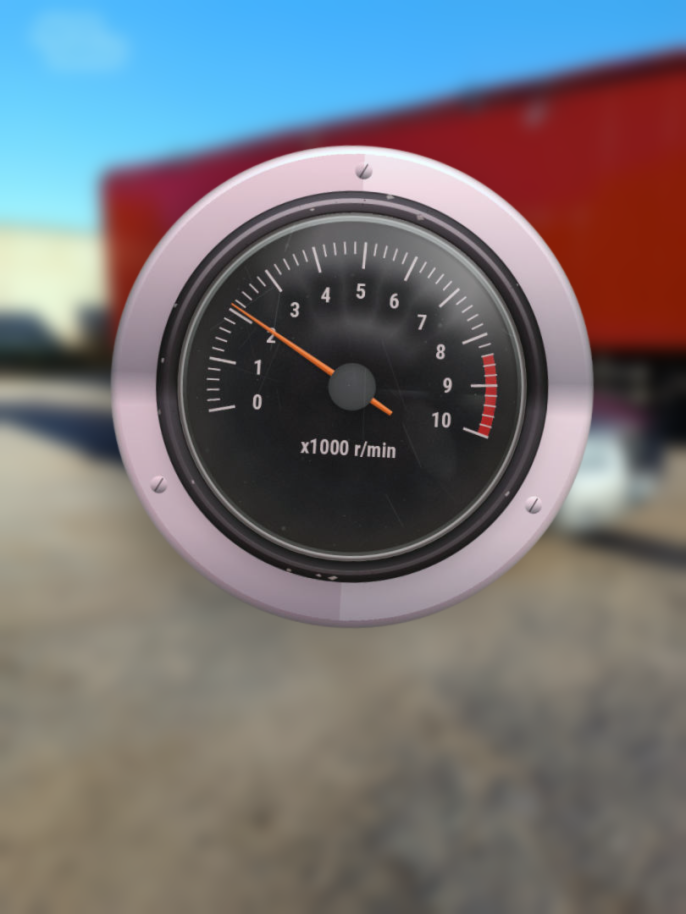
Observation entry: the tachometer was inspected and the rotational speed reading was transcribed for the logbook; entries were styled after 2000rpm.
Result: 2100rpm
